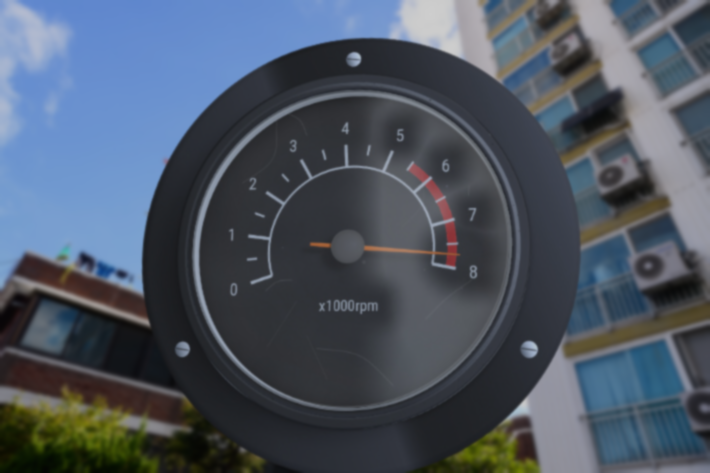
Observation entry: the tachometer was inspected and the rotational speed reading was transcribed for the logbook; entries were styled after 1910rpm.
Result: 7750rpm
